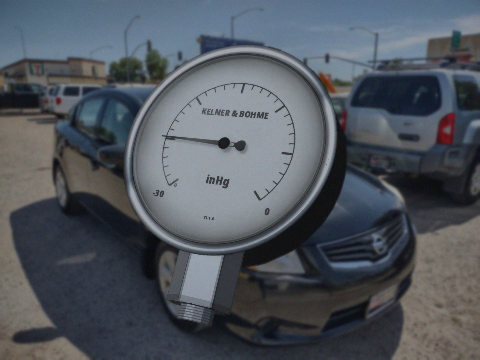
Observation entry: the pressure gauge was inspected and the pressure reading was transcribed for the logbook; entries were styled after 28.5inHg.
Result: -25inHg
